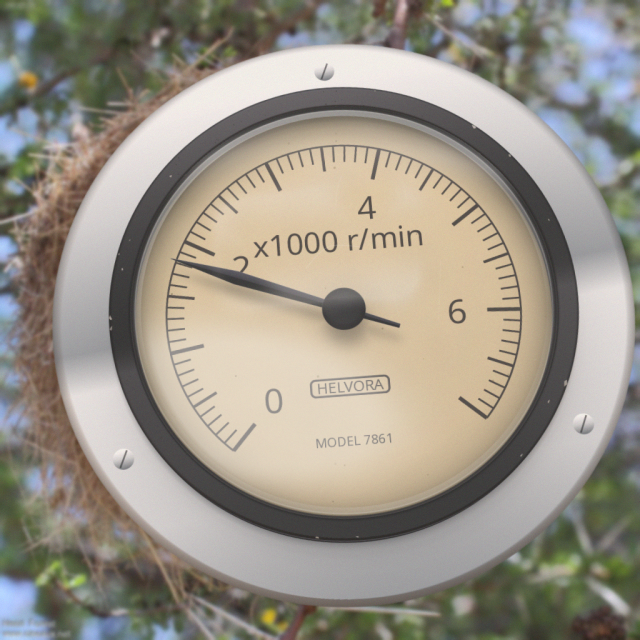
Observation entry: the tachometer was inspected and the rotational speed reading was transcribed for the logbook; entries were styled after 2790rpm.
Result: 1800rpm
